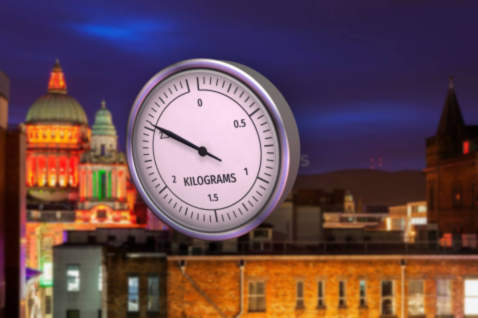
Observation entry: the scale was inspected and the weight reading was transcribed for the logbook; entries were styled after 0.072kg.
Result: 2.55kg
